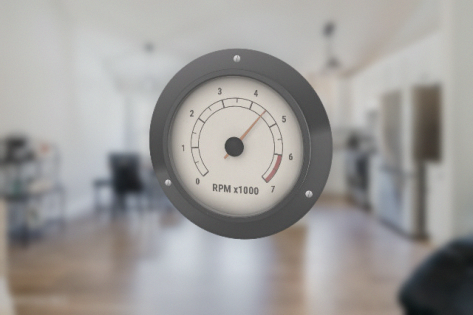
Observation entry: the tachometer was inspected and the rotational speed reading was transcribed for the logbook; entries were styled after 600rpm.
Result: 4500rpm
